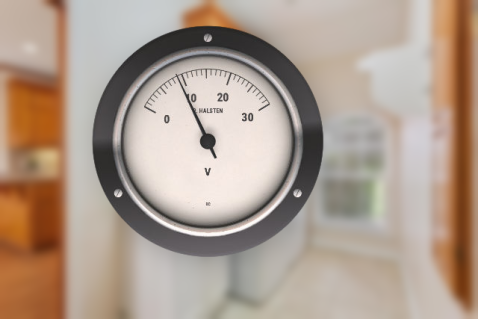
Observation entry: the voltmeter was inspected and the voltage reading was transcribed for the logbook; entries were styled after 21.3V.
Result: 9V
